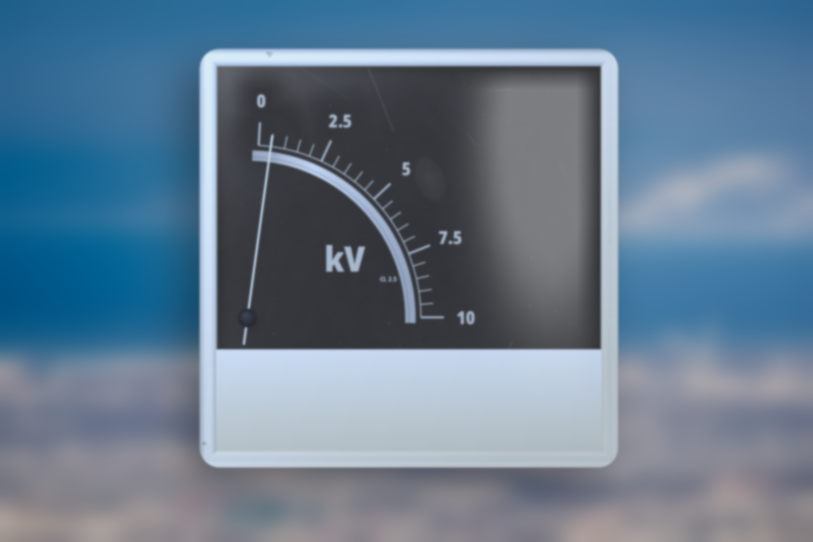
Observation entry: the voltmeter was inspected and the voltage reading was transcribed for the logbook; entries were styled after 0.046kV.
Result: 0.5kV
